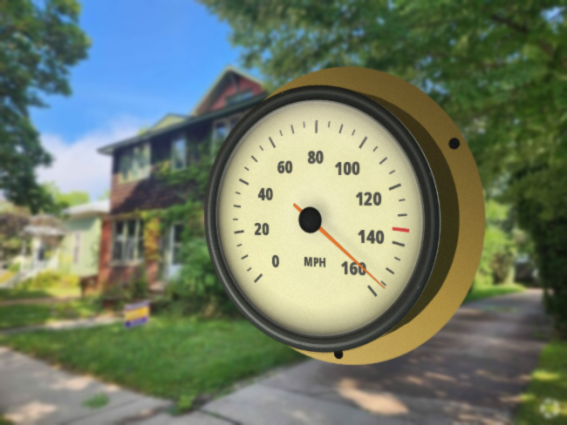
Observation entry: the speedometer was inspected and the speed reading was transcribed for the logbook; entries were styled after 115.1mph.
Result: 155mph
